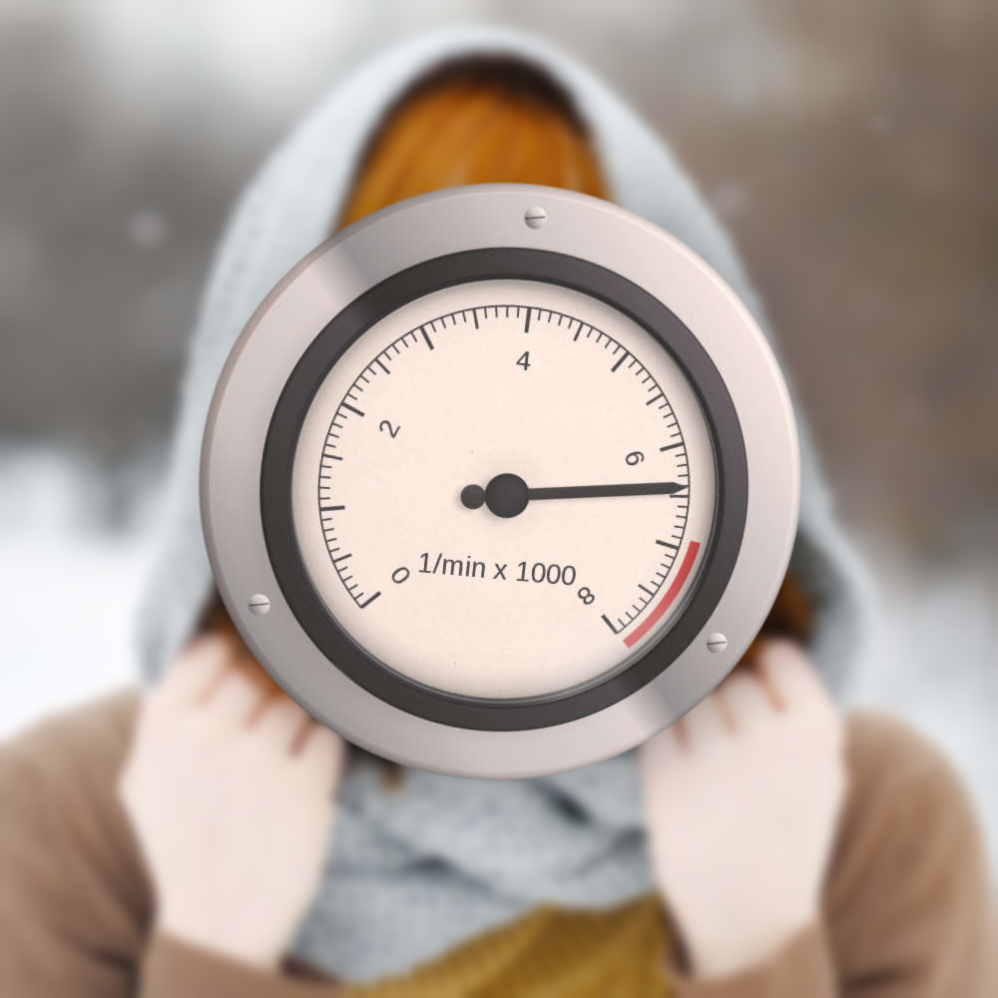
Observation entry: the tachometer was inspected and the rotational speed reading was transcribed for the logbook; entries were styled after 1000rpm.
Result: 6400rpm
